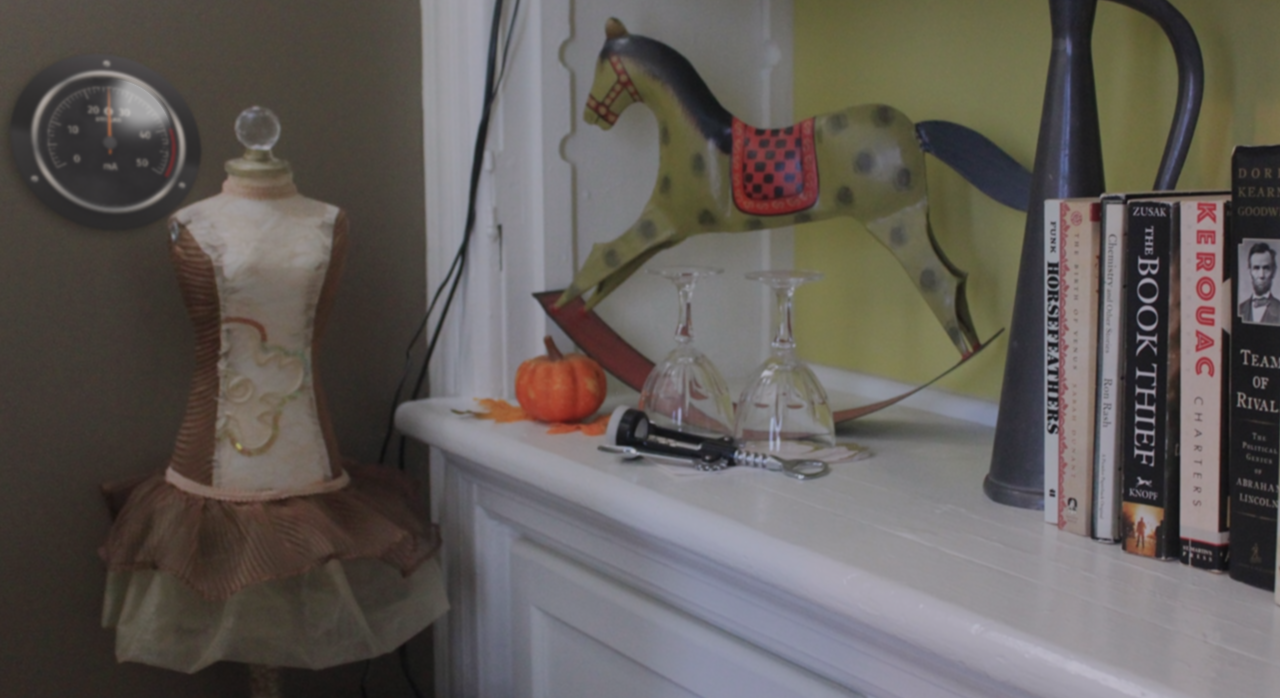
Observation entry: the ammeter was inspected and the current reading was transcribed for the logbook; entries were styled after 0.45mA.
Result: 25mA
